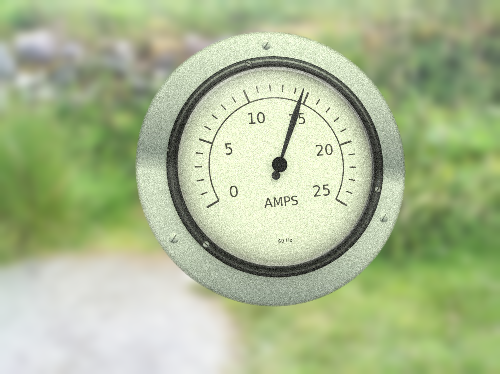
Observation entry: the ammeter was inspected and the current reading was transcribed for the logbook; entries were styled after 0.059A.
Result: 14.5A
